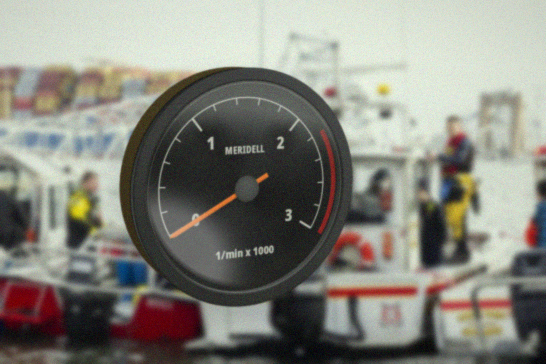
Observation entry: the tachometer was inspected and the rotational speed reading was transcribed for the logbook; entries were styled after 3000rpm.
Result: 0rpm
